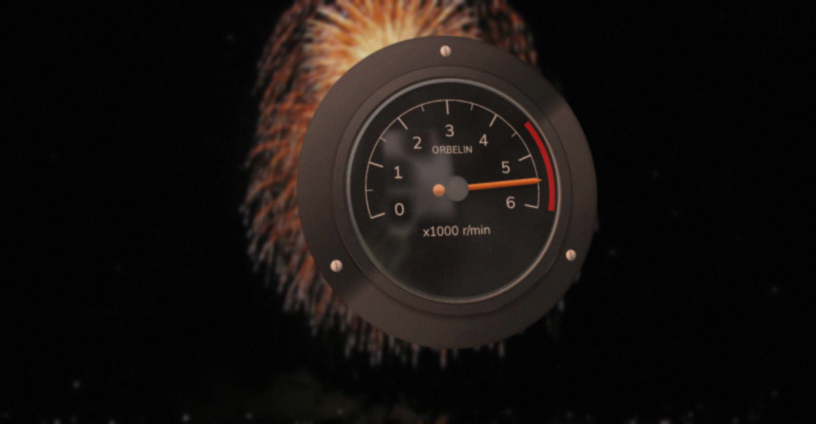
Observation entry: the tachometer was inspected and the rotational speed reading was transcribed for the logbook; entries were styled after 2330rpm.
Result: 5500rpm
